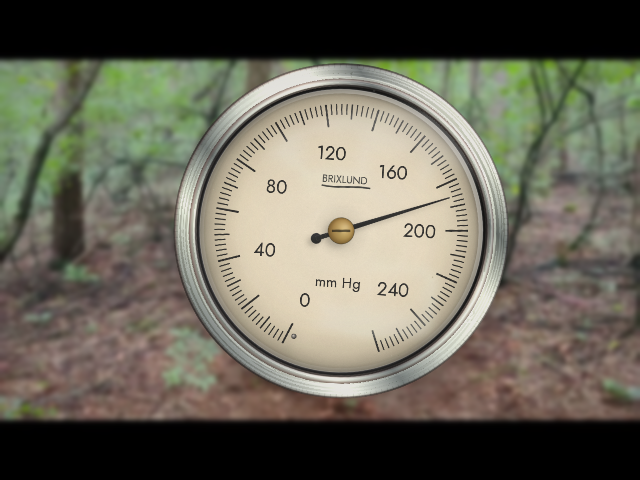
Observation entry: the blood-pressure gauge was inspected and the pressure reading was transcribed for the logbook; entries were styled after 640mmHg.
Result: 186mmHg
